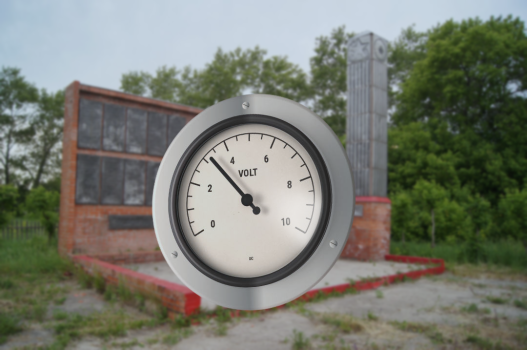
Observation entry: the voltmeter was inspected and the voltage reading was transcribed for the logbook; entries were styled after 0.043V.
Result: 3.25V
